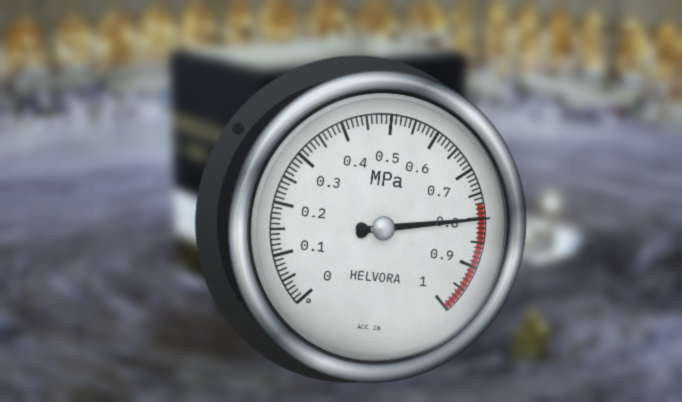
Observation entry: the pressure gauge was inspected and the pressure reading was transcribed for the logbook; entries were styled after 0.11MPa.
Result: 0.8MPa
